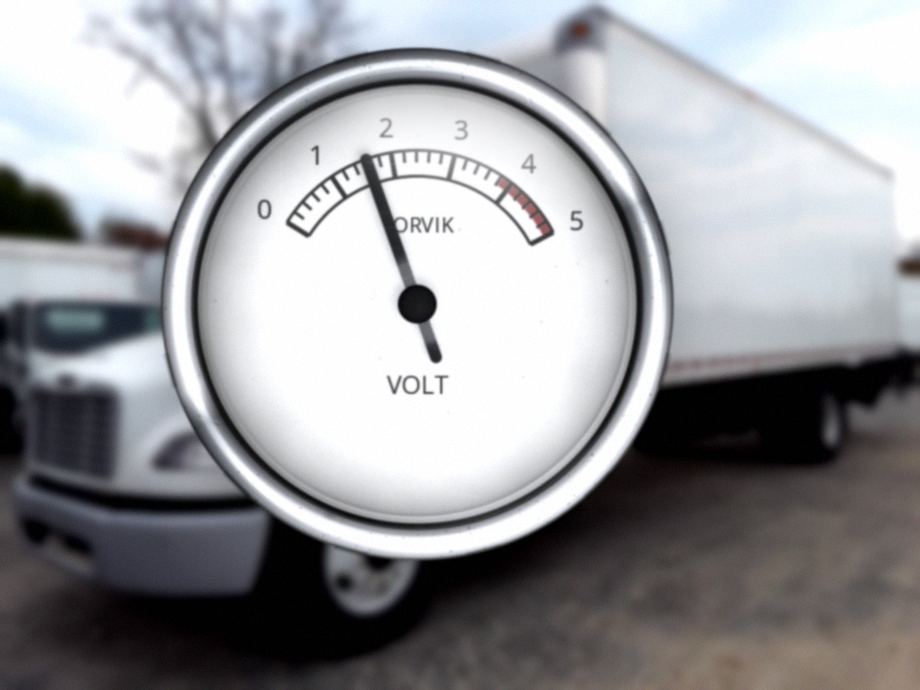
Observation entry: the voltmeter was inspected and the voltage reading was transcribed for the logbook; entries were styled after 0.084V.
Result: 1.6V
